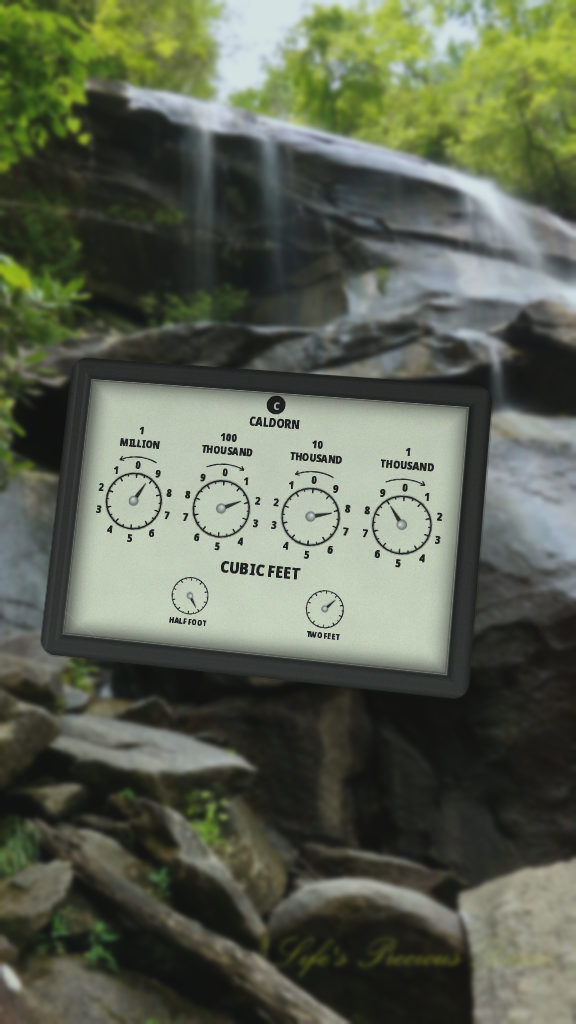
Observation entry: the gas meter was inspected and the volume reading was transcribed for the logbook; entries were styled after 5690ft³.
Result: 917900ft³
